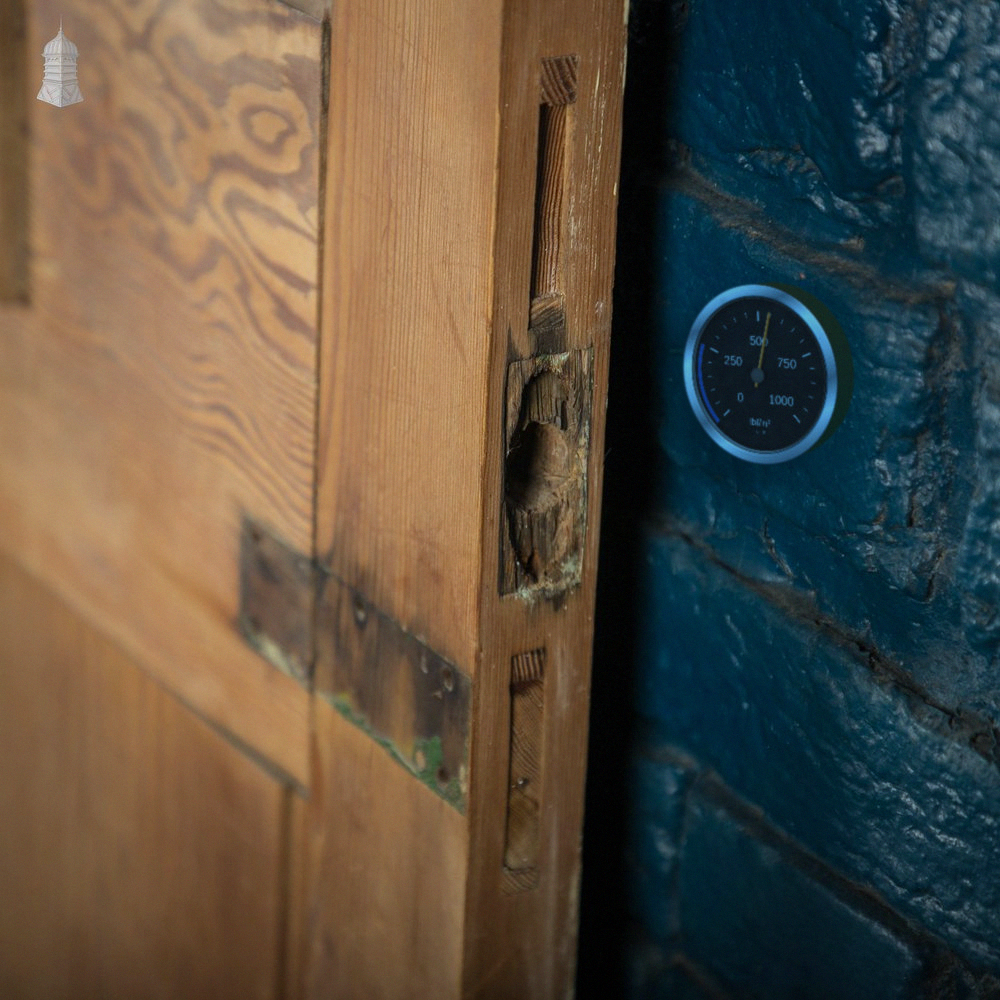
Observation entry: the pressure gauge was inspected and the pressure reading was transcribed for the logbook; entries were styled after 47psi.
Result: 550psi
